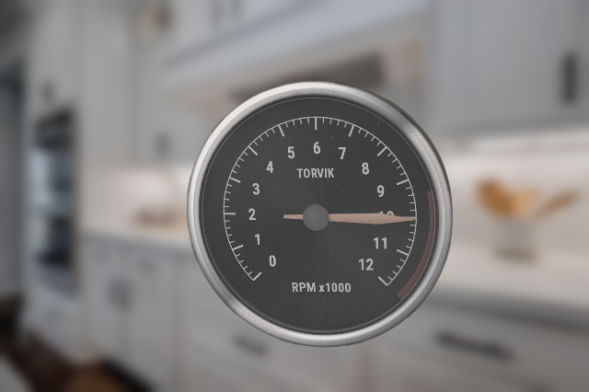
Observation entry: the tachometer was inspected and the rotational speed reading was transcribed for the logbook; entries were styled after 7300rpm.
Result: 10000rpm
